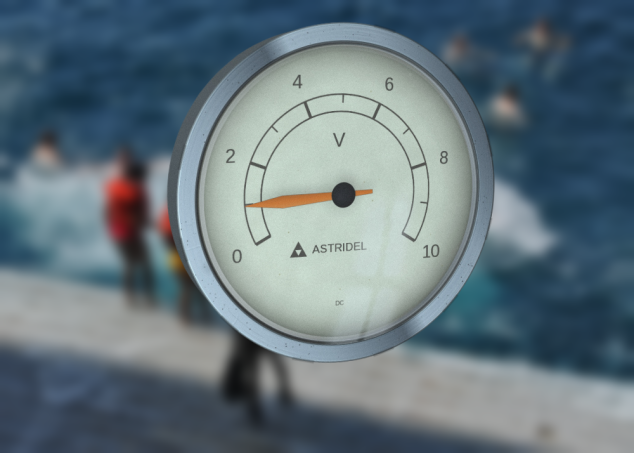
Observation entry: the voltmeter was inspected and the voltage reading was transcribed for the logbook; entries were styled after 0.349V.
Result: 1V
